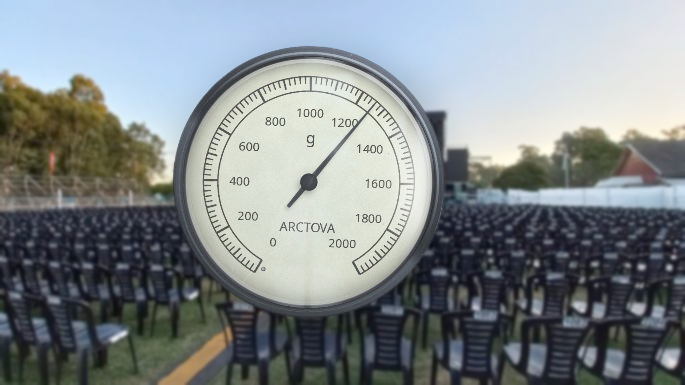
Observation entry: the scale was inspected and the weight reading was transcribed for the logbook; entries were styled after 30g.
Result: 1260g
